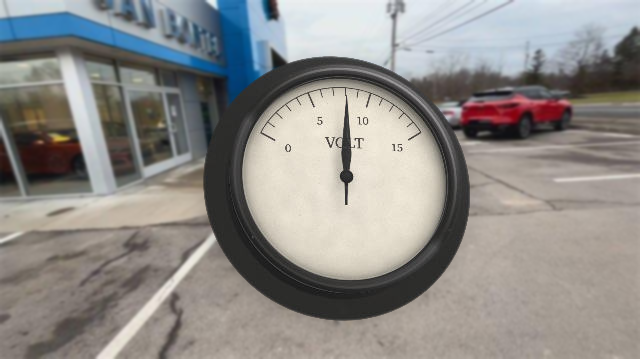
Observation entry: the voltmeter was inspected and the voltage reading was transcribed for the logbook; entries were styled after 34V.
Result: 8V
